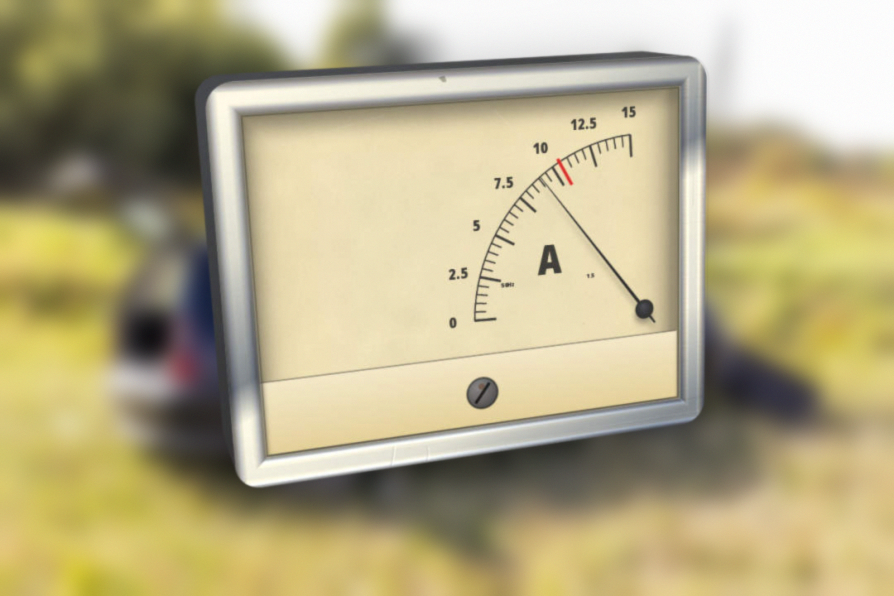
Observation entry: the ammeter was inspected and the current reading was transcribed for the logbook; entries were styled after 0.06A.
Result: 9A
